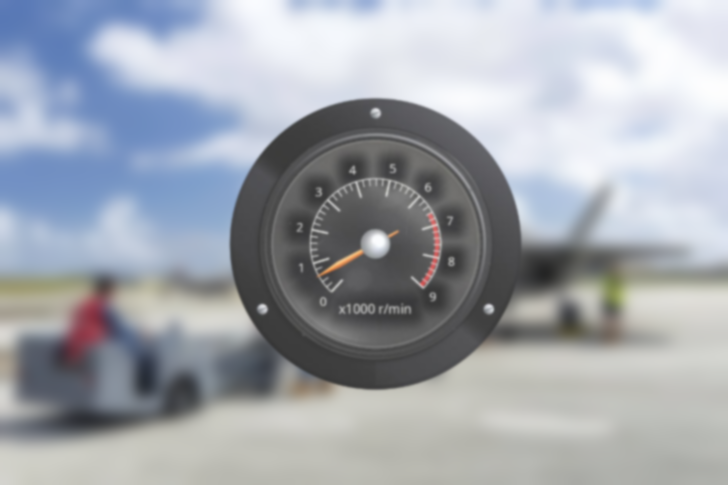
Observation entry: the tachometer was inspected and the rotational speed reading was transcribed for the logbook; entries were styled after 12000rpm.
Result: 600rpm
